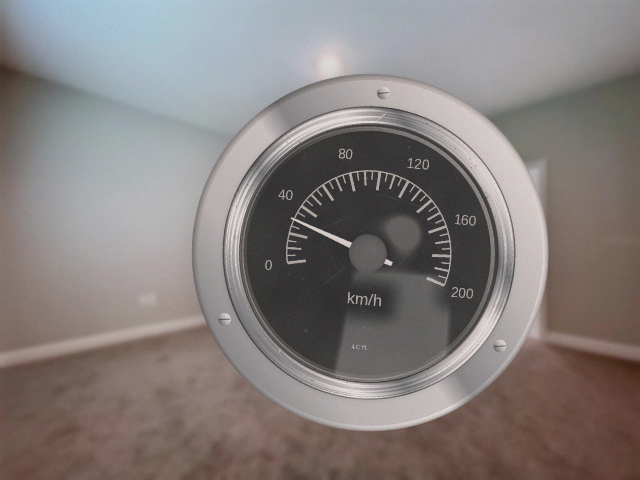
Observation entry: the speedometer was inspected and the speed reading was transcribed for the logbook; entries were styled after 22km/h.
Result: 30km/h
